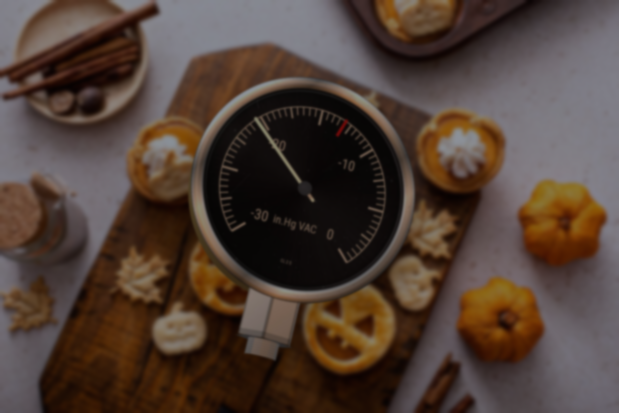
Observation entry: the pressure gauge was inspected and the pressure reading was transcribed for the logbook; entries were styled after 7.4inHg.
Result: -20.5inHg
